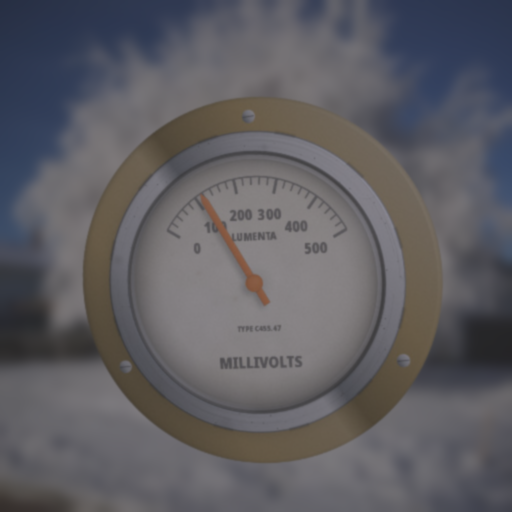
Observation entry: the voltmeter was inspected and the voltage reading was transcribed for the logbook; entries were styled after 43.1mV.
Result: 120mV
